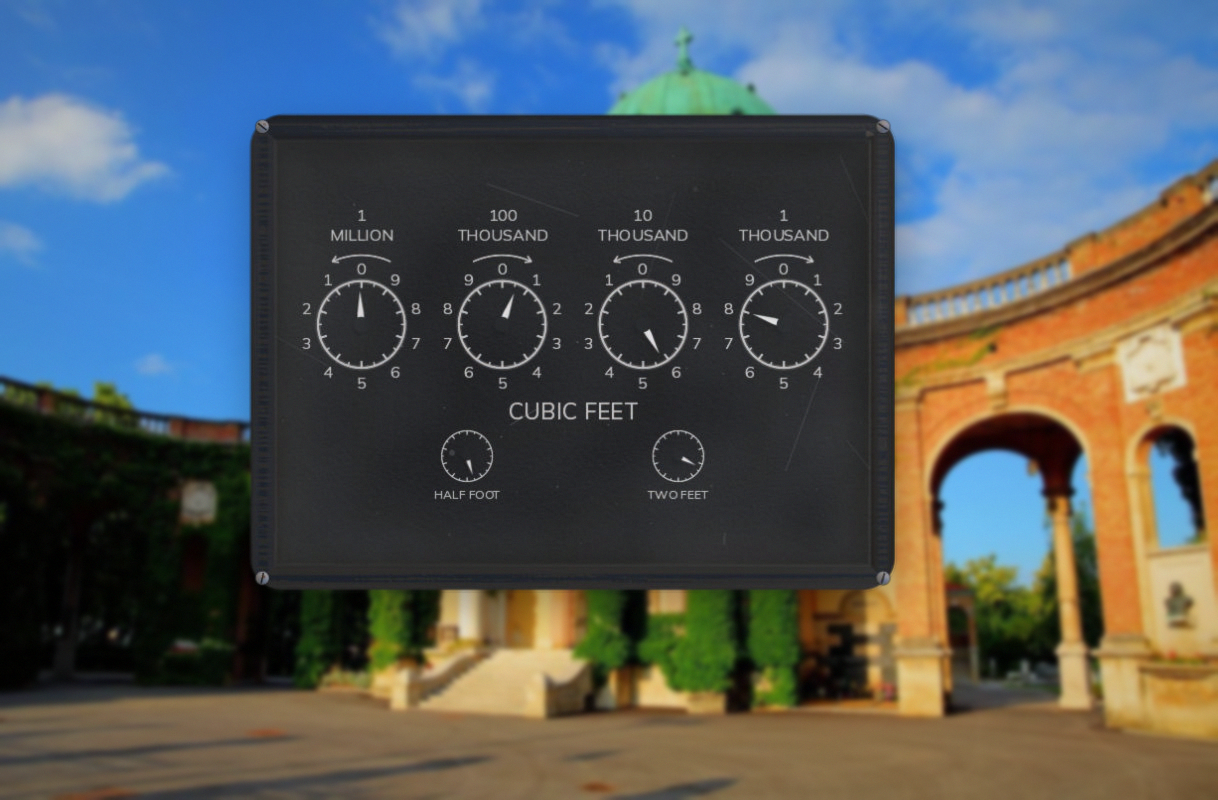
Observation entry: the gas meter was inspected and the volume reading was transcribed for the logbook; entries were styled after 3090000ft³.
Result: 5800ft³
